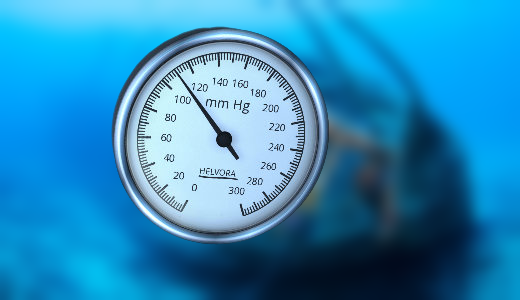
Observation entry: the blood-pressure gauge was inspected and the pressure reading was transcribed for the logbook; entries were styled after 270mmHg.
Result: 110mmHg
